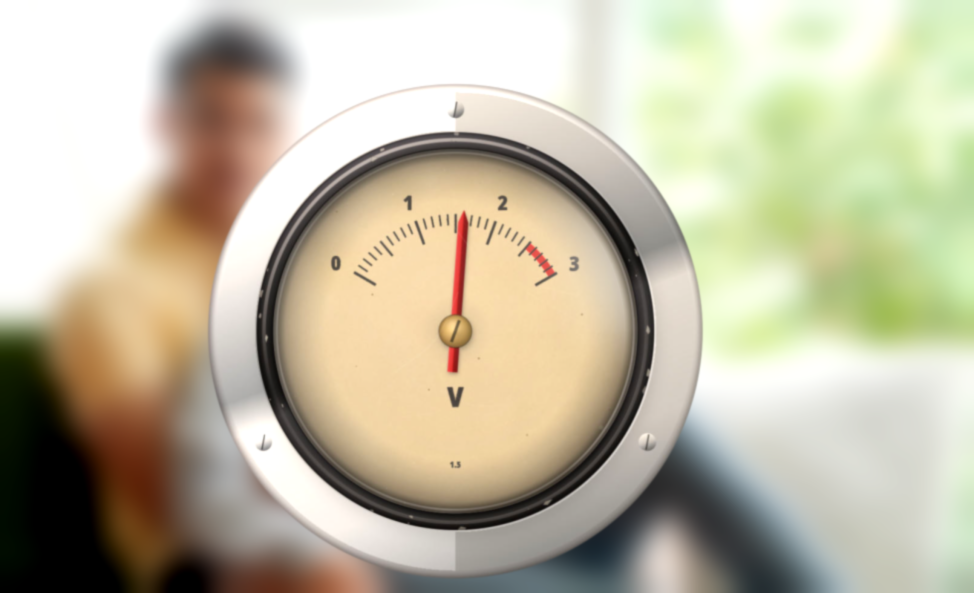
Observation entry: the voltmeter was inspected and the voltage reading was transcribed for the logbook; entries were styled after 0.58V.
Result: 1.6V
